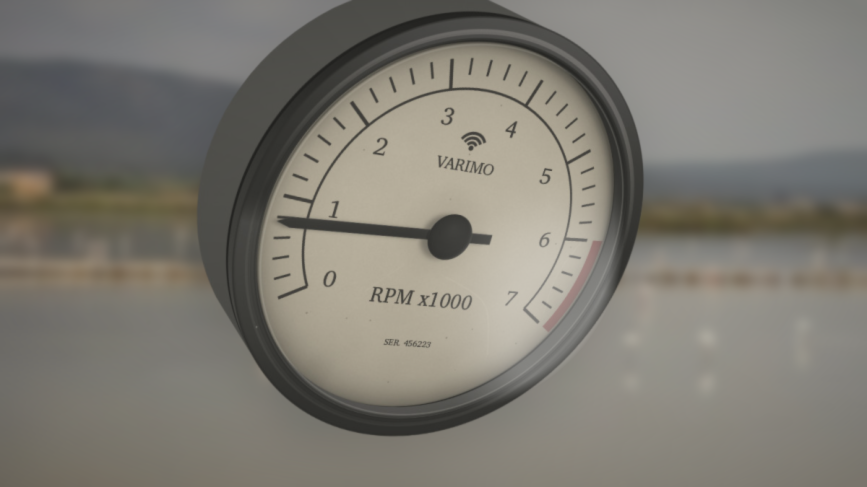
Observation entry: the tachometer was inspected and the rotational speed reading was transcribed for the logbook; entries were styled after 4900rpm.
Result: 800rpm
